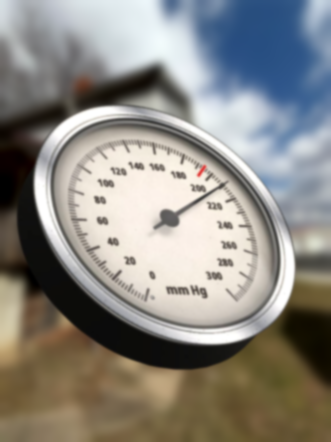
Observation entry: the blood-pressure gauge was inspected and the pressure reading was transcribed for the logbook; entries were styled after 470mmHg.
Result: 210mmHg
